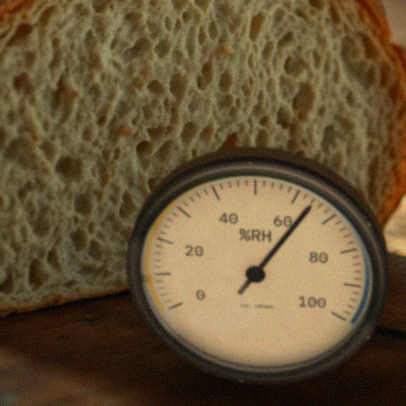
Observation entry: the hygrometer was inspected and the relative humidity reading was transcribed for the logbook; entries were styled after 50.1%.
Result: 64%
